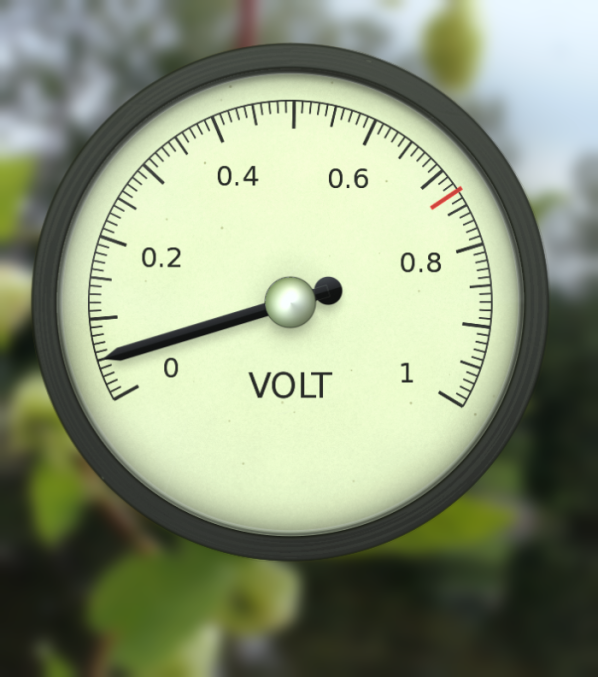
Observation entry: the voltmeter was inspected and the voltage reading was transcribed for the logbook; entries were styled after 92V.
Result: 0.05V
